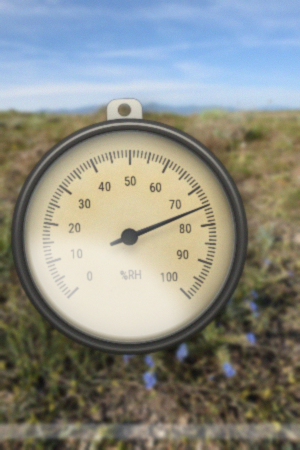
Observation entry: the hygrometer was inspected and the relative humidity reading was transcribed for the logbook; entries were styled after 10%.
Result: 75%
